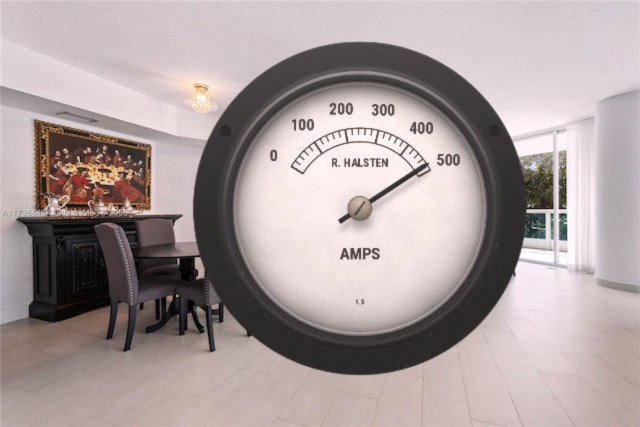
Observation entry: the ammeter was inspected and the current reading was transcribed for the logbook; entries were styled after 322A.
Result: 480A
